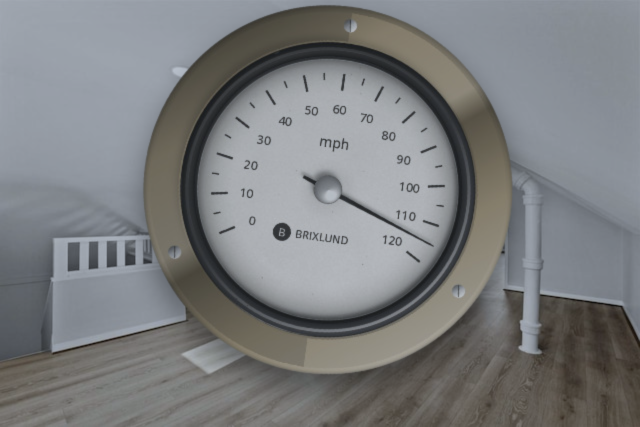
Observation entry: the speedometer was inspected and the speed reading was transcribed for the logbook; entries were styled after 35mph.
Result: 115mph
